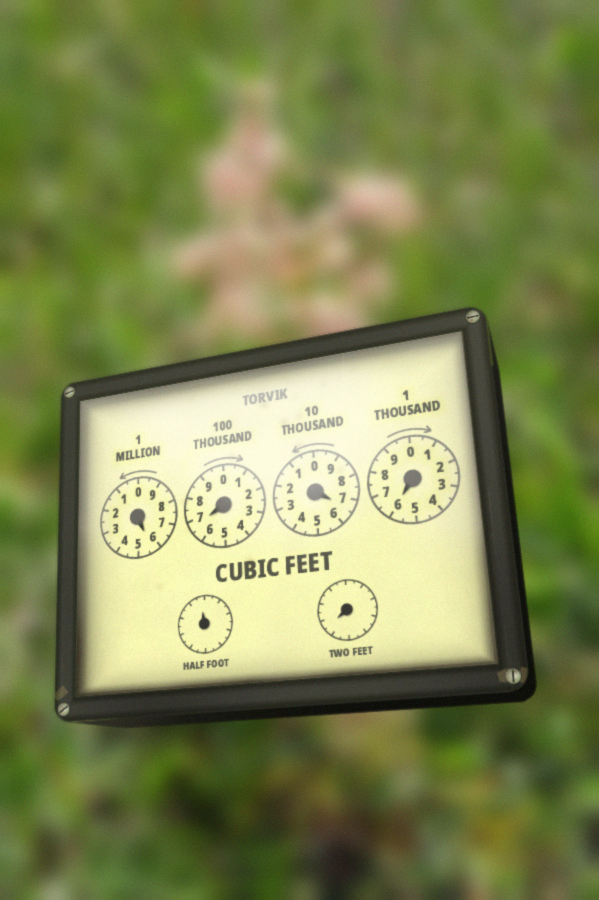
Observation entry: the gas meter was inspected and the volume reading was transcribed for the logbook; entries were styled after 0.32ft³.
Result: 566600ft³
